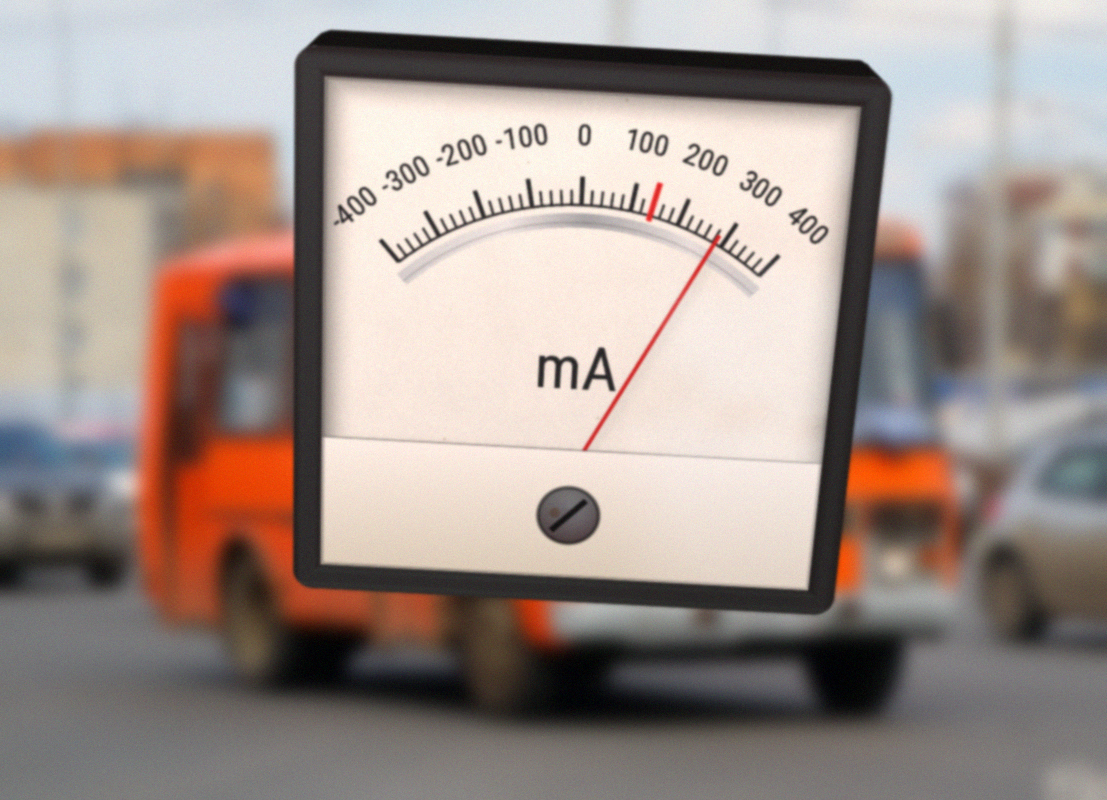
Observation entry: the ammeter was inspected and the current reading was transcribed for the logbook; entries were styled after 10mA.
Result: 280mA
